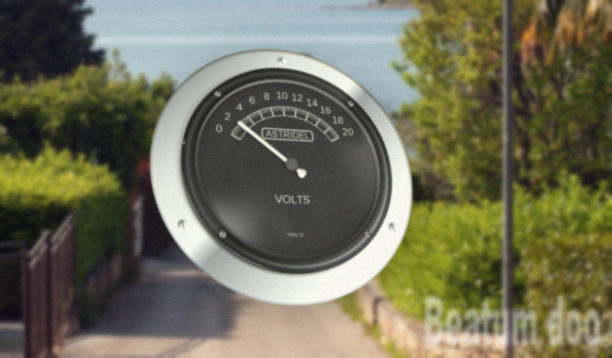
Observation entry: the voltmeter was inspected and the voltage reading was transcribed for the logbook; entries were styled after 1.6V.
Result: 2V
